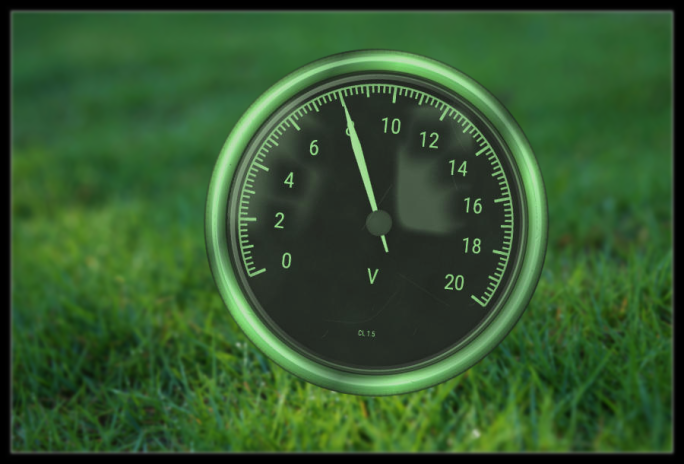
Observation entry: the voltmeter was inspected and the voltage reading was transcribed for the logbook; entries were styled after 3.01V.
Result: 8V
